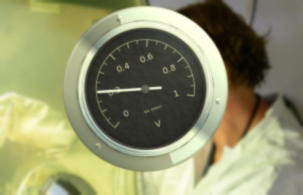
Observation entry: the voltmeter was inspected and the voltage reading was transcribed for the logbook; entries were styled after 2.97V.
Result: 0.2V
